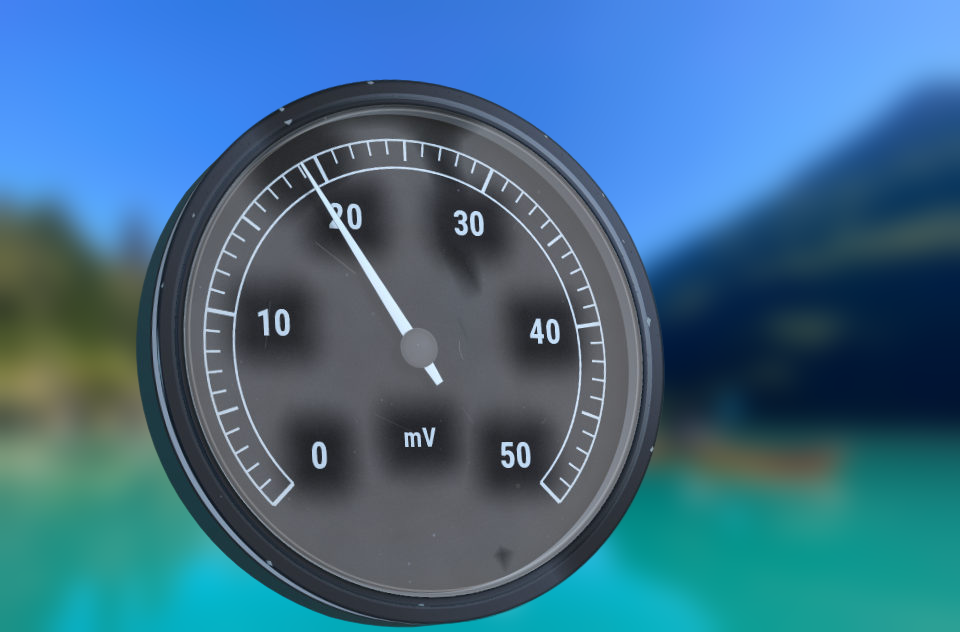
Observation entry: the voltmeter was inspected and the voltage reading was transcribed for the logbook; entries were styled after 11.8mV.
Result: 19mV
